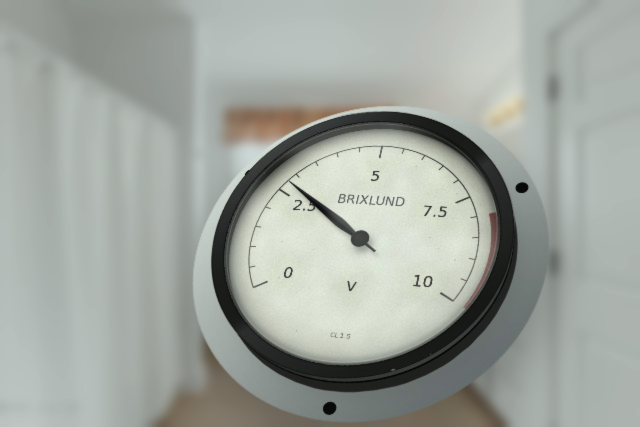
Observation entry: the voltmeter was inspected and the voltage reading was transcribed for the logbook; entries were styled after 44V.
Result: 2.75V
